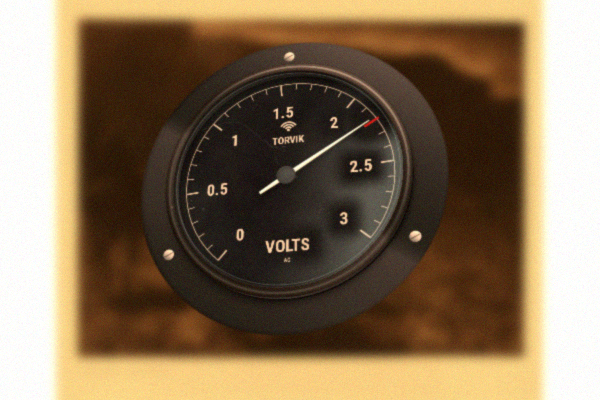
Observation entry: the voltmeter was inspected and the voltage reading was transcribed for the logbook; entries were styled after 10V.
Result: 2.2V
